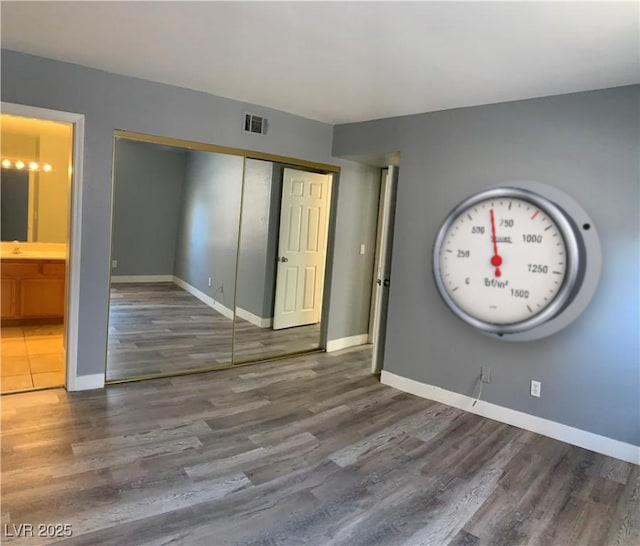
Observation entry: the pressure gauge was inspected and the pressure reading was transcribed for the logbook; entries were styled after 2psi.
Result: 650psi
